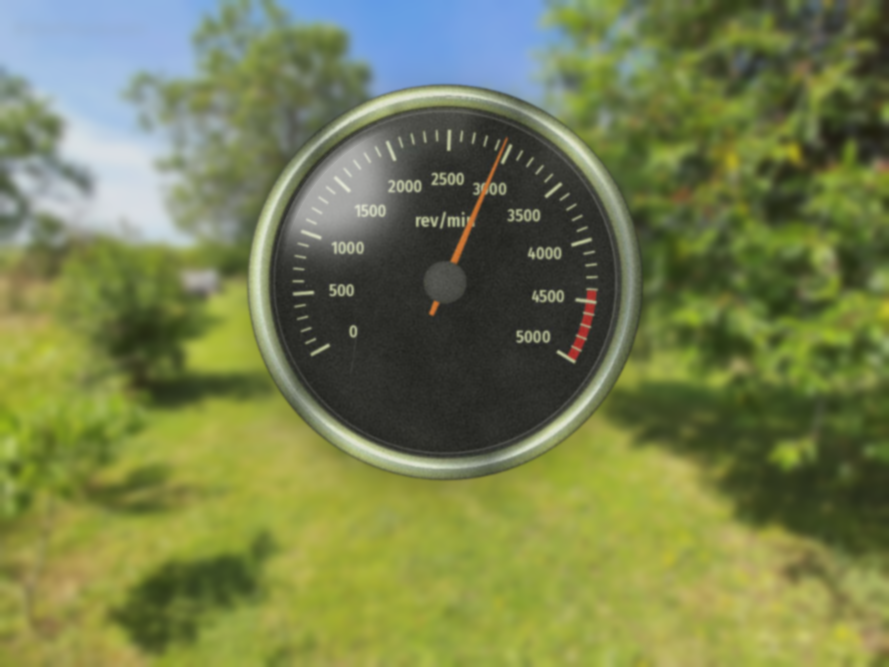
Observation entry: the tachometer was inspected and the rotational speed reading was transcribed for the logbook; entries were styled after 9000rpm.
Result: 2950rpm
